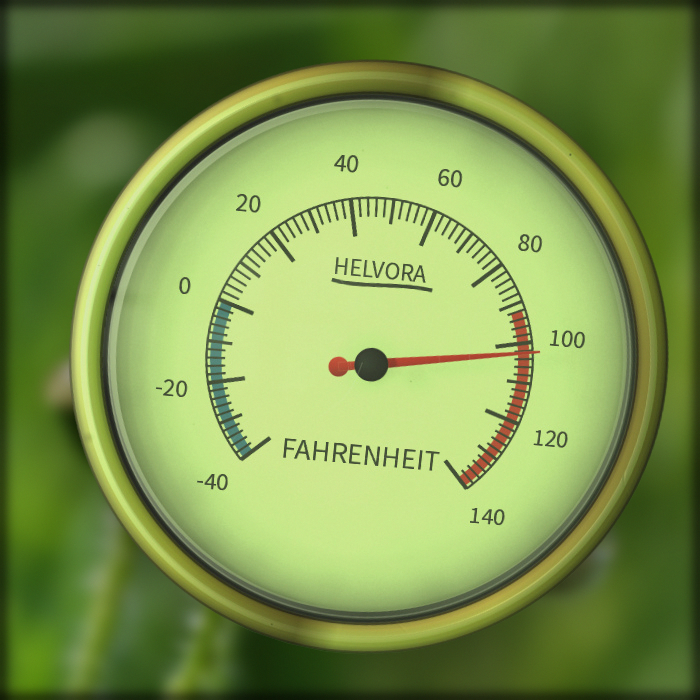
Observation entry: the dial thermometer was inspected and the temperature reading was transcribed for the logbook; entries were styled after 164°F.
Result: 102°F
